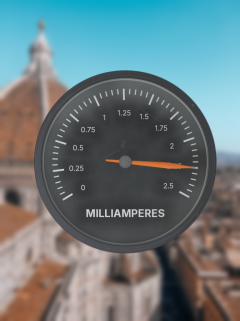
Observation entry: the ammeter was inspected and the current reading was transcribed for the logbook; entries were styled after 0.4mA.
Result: 2.25mA
